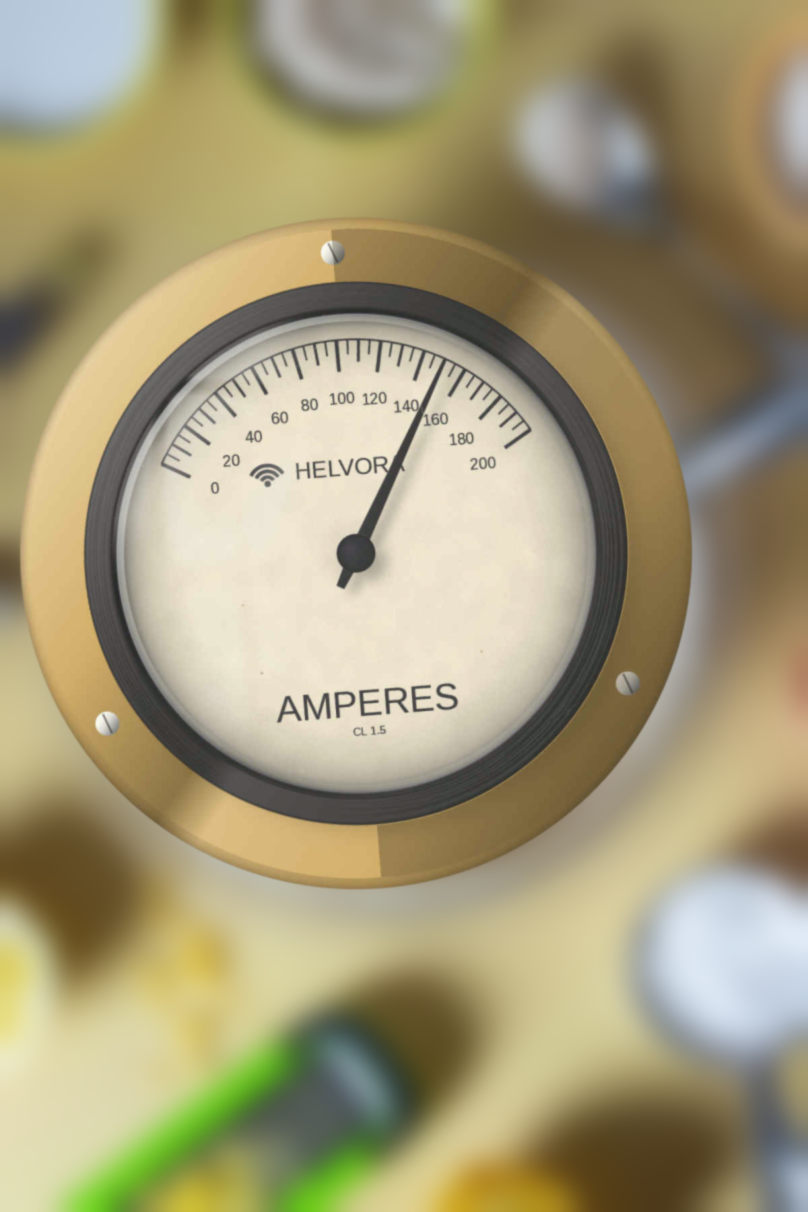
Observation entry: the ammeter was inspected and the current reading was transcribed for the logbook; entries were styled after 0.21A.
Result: 150A
